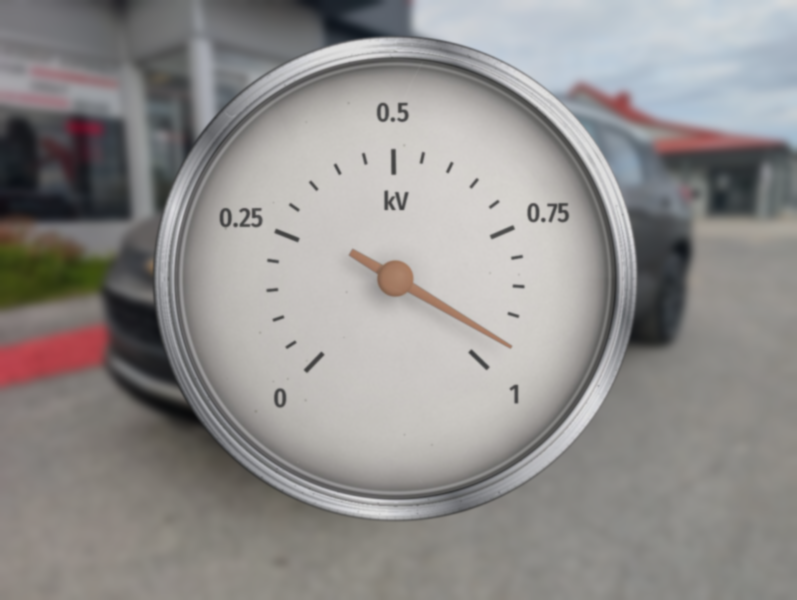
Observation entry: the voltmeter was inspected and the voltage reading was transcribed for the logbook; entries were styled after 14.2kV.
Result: 0.95kV
